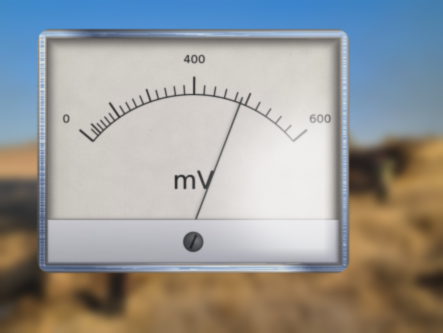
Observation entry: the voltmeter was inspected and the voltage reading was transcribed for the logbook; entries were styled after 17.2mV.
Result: 490mV
